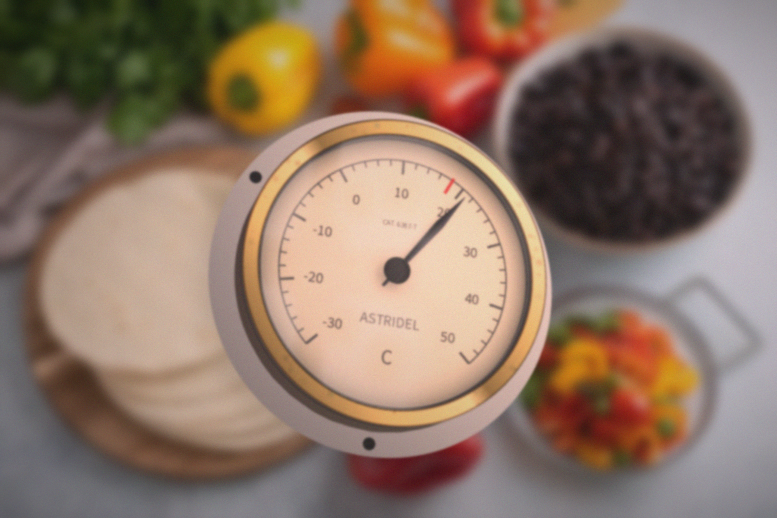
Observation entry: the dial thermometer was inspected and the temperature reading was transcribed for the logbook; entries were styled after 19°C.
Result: 21°C
